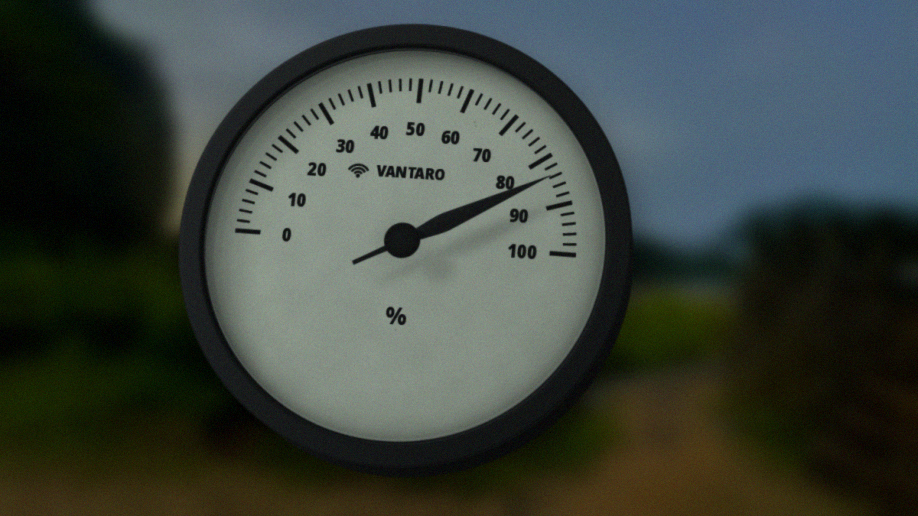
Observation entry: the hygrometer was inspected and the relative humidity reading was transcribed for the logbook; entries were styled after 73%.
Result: 84%
